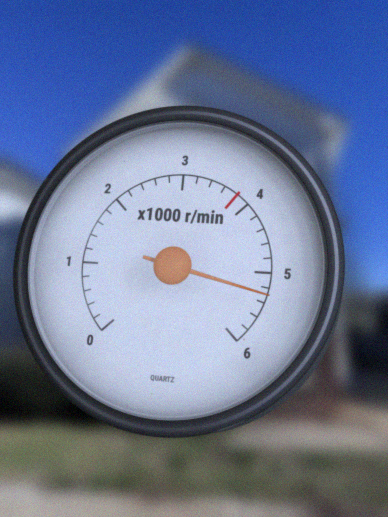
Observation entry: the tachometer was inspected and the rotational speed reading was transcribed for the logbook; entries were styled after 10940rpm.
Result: 5300rpm
